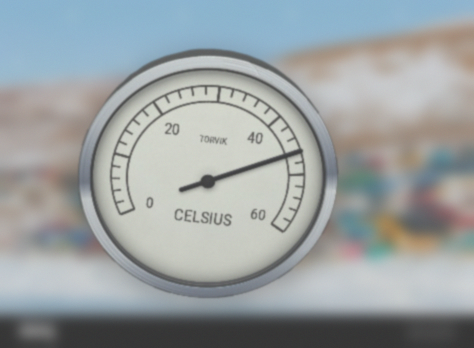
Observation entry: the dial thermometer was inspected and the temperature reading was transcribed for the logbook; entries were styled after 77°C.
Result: 46°C
